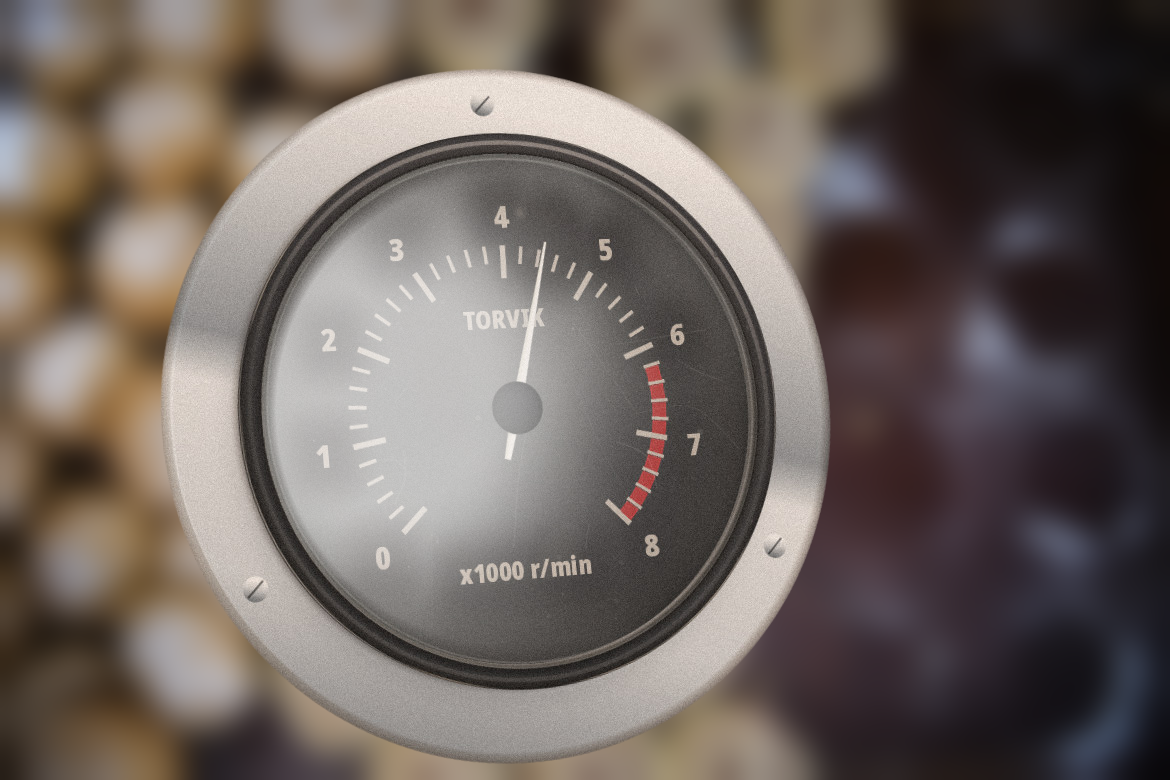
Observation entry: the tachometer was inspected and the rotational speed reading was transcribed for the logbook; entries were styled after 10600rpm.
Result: 4400rpm
